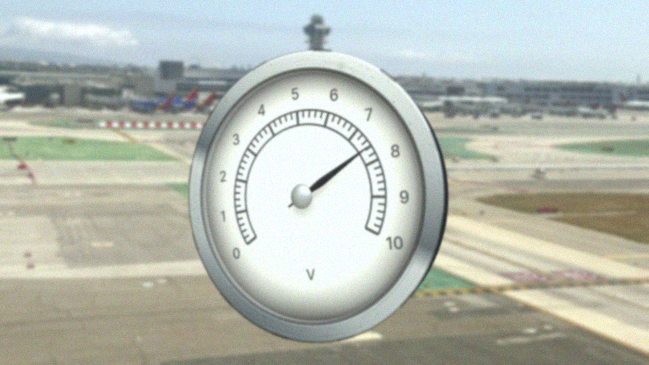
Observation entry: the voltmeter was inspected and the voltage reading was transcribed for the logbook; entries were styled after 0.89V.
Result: 7.6V
